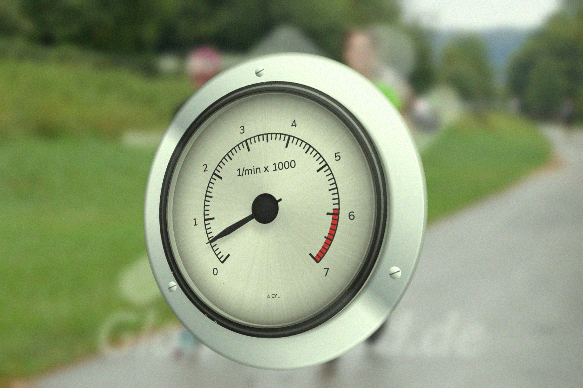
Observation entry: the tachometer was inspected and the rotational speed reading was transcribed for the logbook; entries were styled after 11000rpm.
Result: 500rpm
